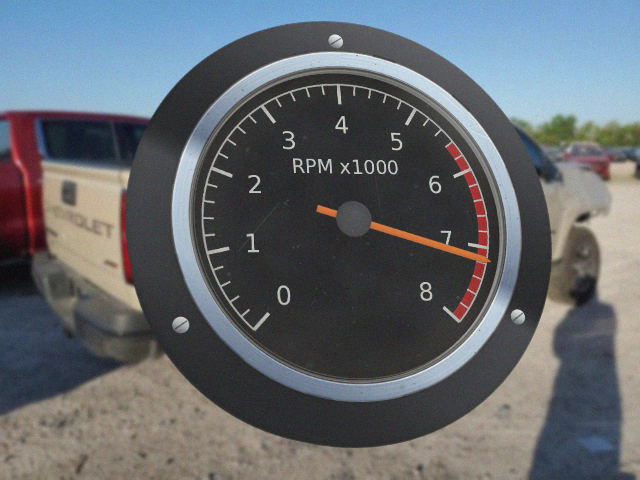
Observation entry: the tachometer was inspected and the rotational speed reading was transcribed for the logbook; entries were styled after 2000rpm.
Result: 7200rpm
